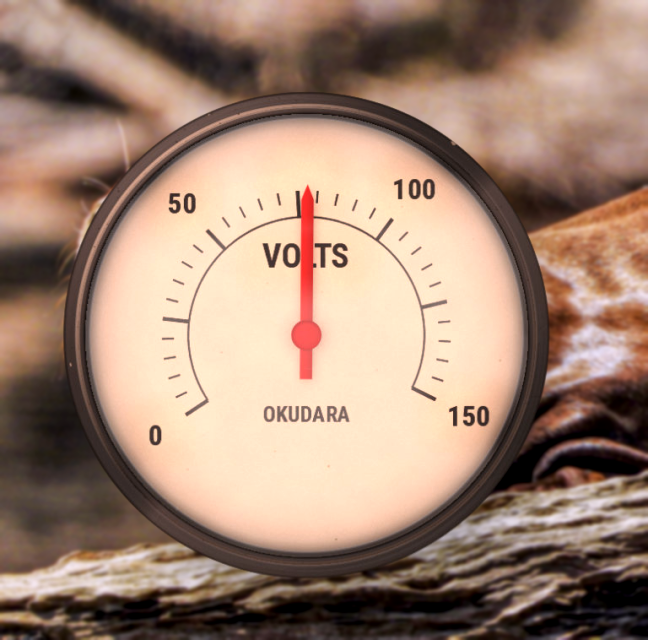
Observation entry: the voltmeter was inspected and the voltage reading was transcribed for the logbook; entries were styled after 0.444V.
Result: 77.5V
